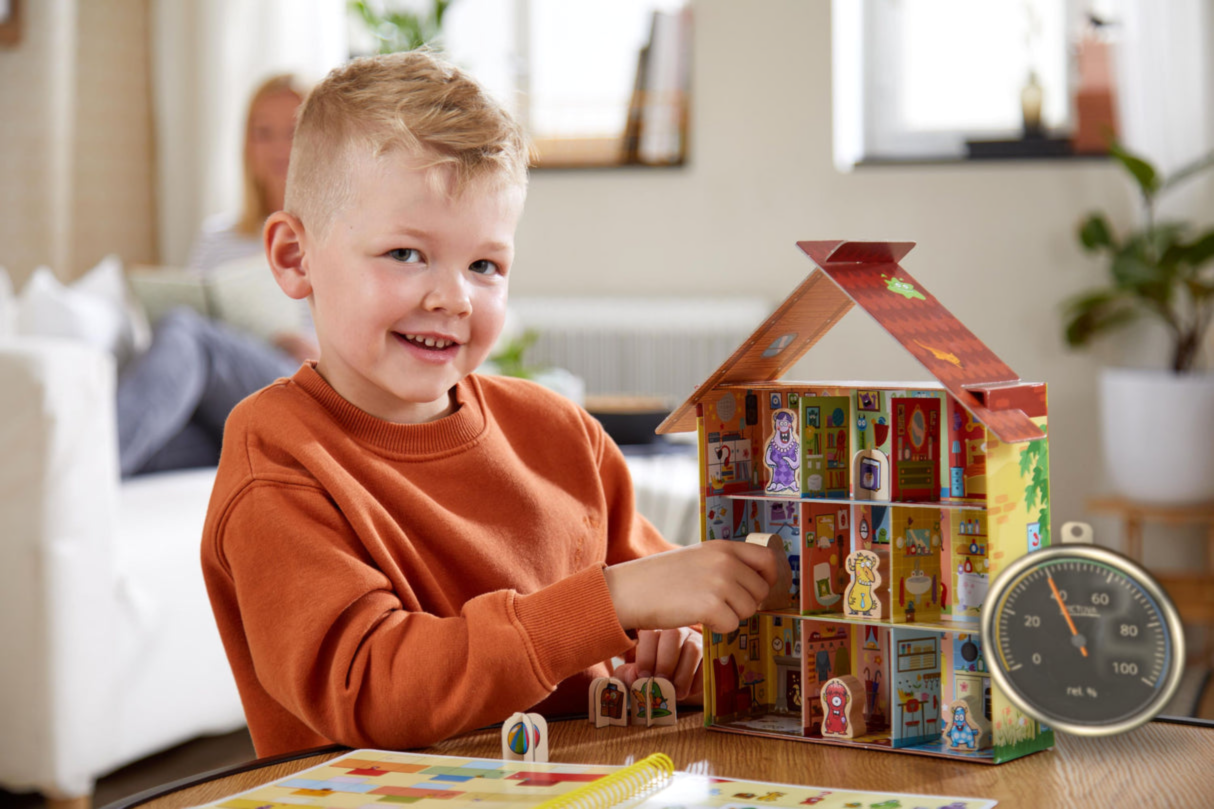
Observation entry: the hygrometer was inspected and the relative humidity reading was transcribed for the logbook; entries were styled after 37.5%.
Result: 40%
